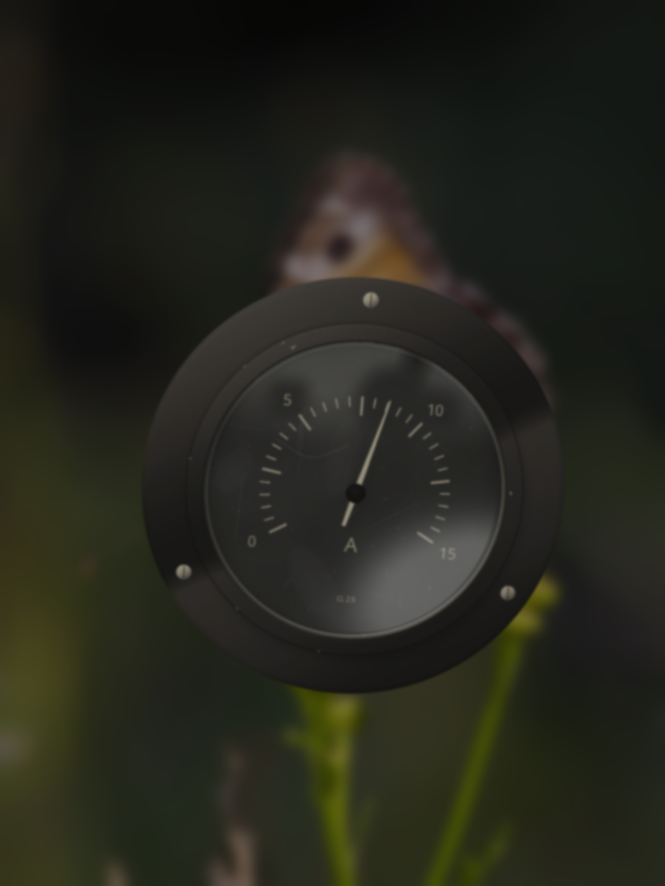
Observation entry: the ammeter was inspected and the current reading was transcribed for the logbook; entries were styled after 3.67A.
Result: 8.5A
